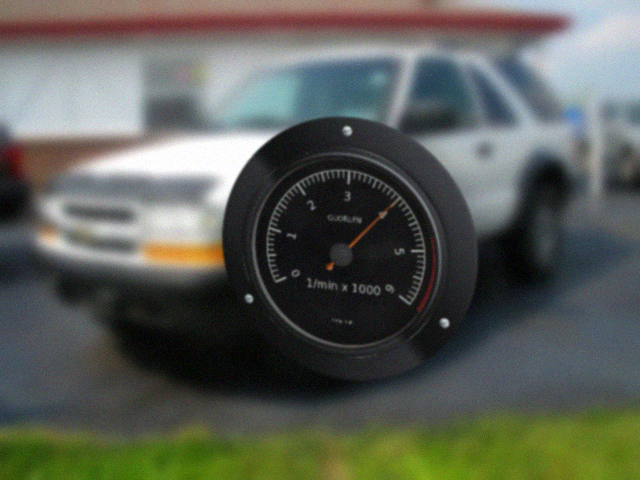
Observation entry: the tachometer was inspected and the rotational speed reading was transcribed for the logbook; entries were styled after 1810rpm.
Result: 4000rpm
